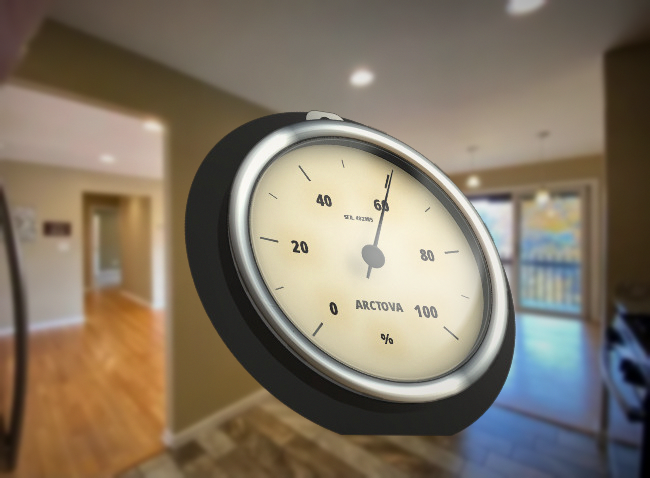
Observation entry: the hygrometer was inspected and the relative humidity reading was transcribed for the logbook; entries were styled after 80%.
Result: 60%
